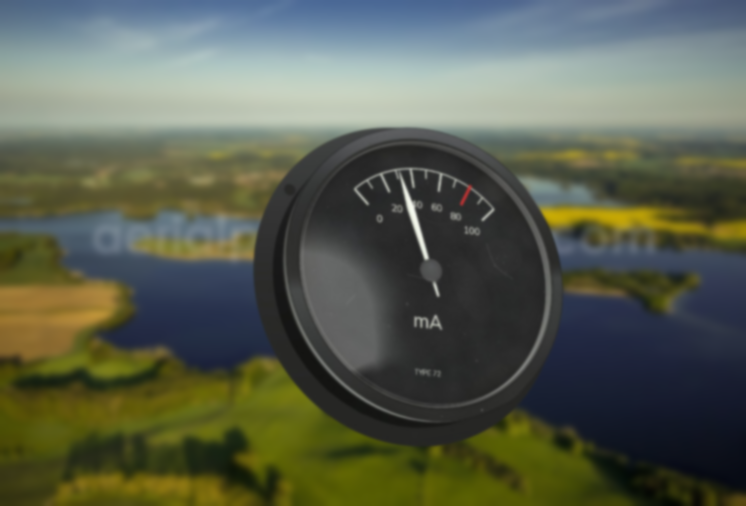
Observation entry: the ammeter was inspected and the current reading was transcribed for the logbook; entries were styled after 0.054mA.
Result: 30mA
